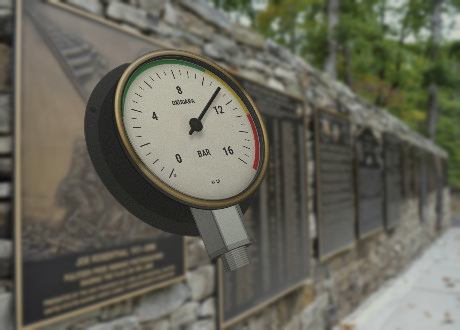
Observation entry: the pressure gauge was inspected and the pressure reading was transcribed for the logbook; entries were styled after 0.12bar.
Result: 11bar
